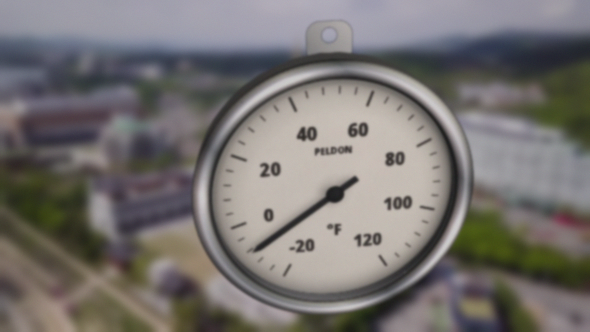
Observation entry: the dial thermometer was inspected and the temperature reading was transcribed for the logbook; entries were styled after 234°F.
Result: -8°F
